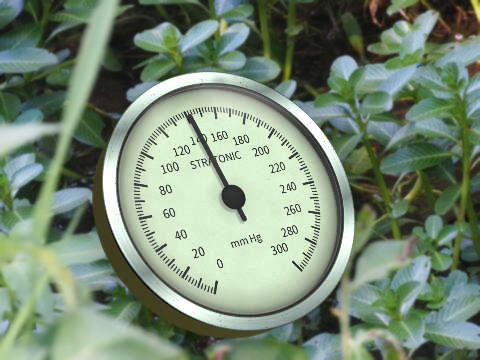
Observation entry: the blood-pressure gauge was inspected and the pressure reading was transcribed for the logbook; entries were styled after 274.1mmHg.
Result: 140mmHg
